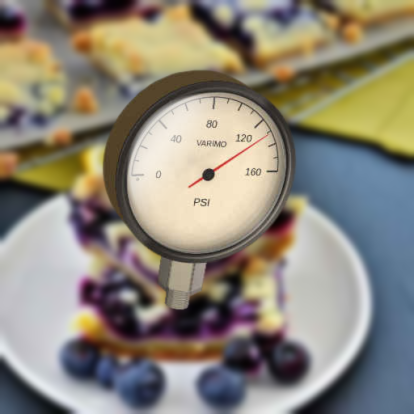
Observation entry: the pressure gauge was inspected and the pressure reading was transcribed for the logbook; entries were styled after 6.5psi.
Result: 130psi
